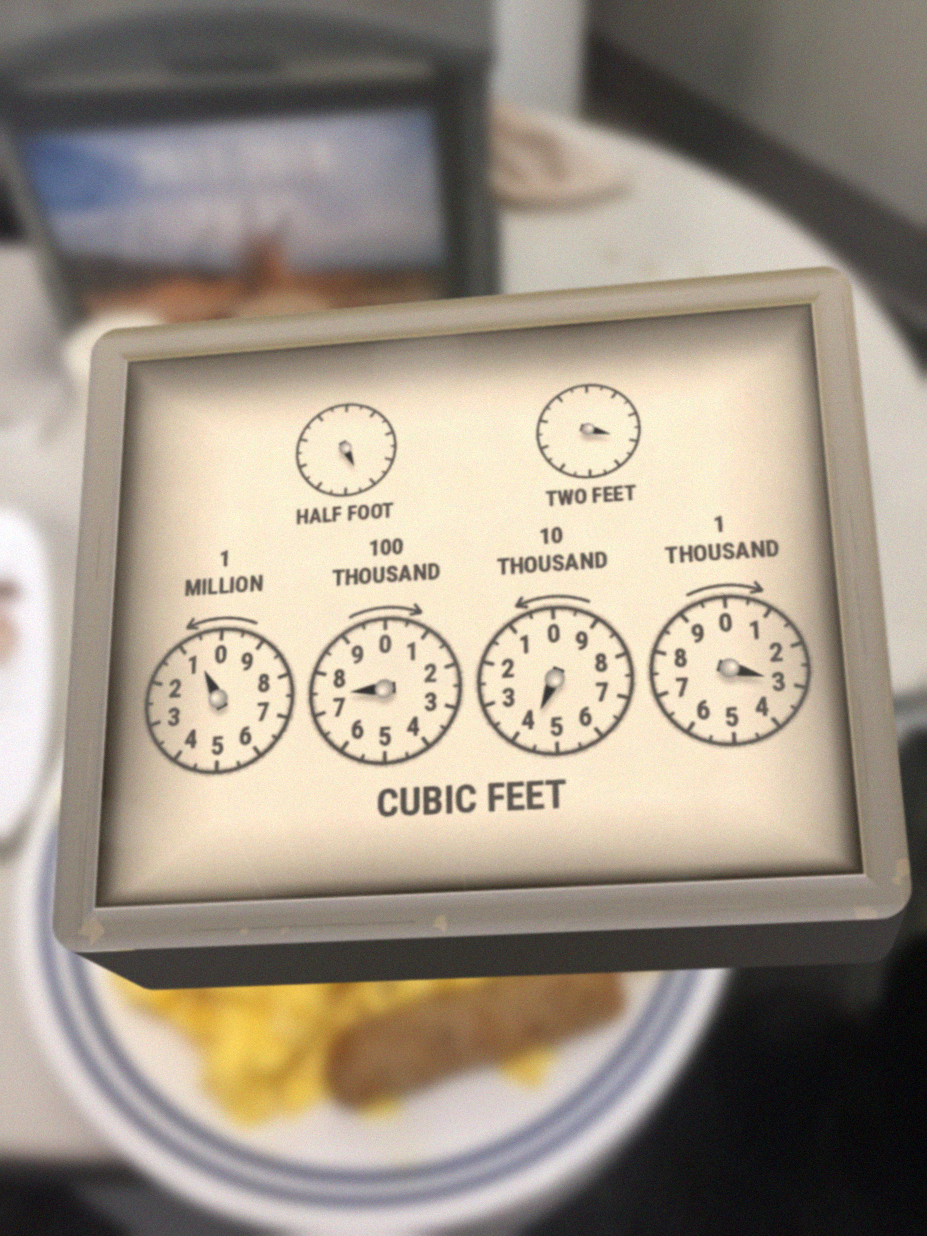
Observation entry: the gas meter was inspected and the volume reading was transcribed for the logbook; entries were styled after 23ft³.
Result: 74300ft³
